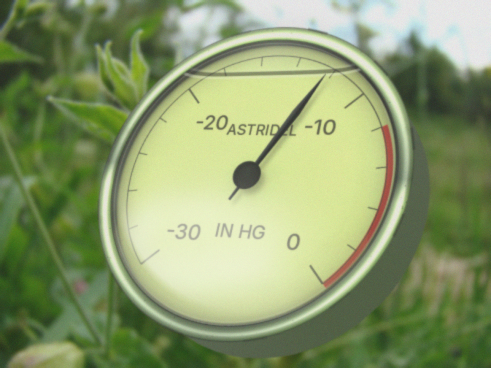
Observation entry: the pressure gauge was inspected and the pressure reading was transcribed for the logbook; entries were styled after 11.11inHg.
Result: -12inHg
